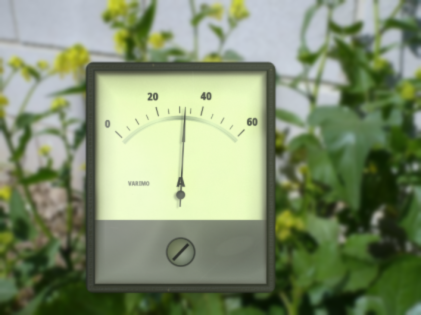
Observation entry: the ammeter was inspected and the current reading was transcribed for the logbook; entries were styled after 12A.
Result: 32.5A
